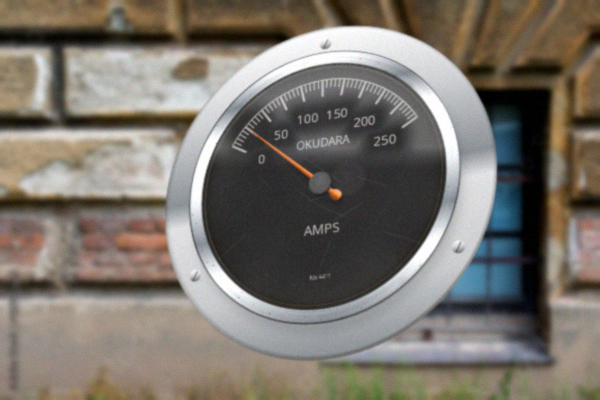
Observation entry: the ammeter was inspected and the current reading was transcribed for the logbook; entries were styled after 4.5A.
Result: 25A
